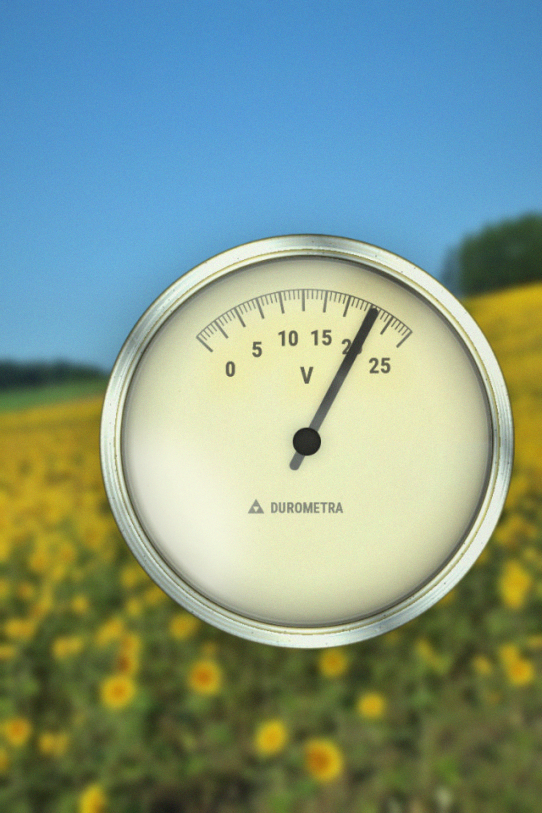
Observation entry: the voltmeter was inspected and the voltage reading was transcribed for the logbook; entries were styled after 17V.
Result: 20.5V
